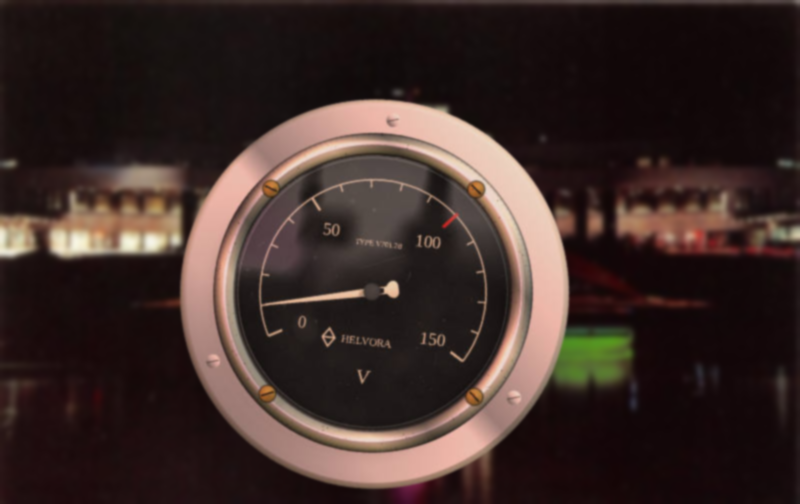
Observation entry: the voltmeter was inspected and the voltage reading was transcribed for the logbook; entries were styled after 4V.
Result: 10V
